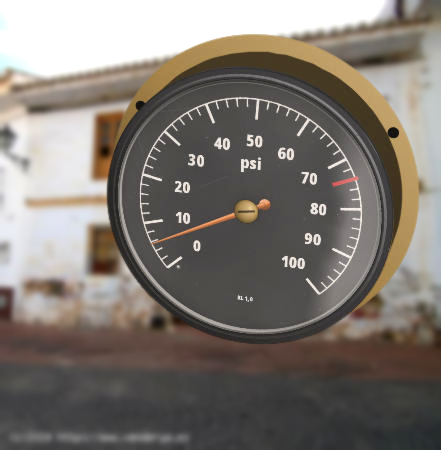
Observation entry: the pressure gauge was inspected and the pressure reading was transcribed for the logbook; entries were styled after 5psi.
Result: 6psi
